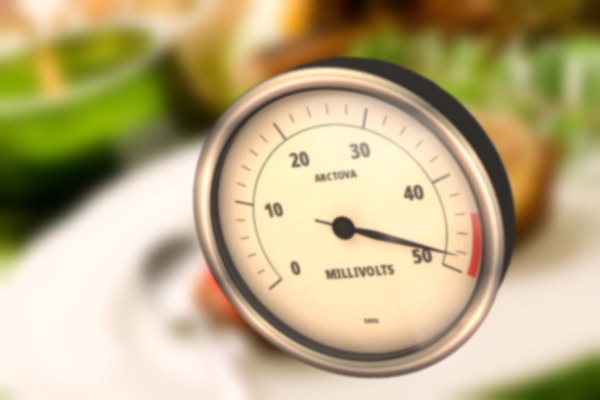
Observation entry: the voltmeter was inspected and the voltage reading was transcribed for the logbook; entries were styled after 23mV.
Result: 48mV
